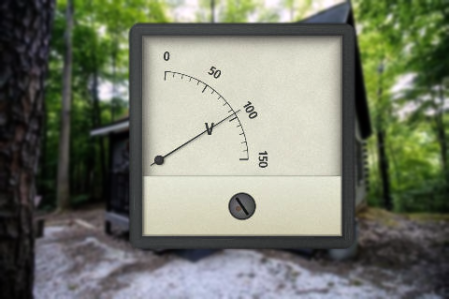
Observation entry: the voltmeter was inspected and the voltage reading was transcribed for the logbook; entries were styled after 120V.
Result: 95V
